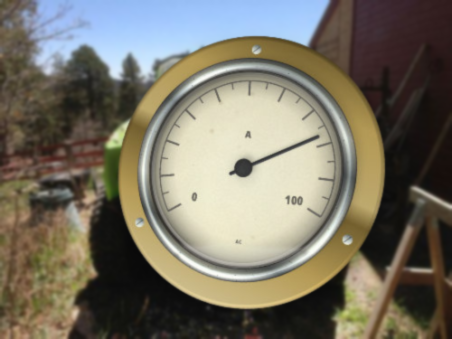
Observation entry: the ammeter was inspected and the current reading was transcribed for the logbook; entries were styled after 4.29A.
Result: 77.5A
